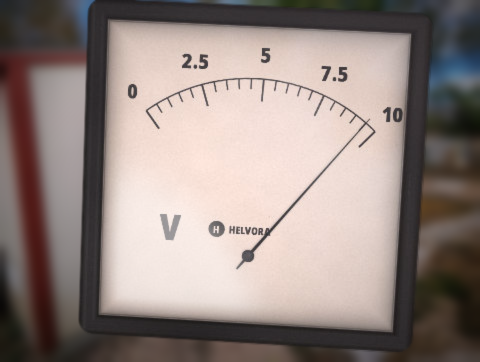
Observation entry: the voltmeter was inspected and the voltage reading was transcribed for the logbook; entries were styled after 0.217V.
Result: 9.5V
